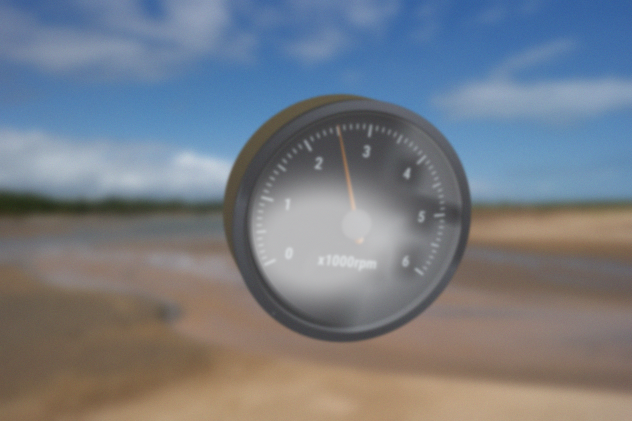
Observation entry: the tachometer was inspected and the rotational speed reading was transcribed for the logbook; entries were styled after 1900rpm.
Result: 2500rpm
